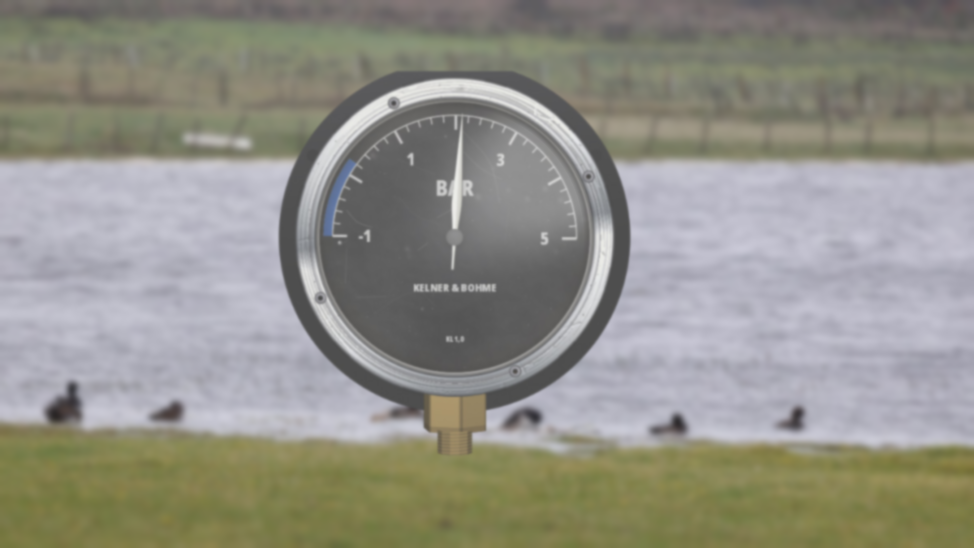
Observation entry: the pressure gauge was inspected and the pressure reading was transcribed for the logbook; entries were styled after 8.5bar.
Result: 2.1bar
